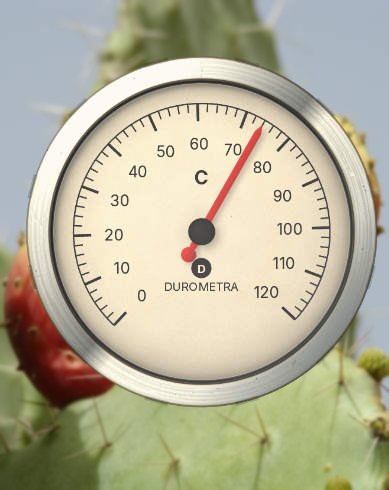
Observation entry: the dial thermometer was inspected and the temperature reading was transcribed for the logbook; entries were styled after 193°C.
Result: 74°C
